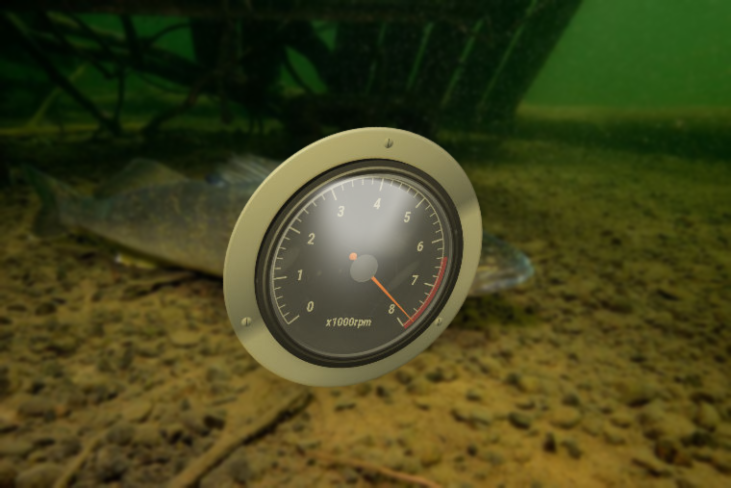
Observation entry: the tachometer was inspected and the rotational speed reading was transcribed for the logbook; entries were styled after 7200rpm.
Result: 7800rpm
